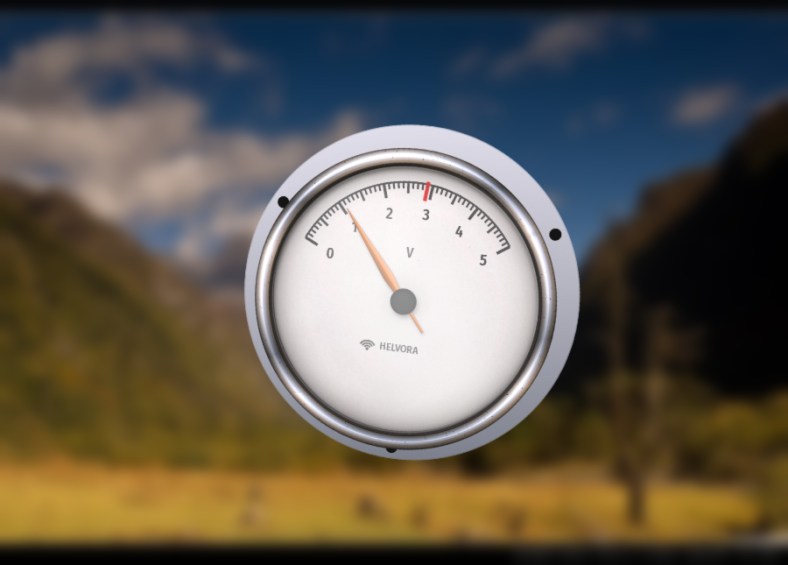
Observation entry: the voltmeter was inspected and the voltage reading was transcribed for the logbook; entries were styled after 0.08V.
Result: 1.1V
